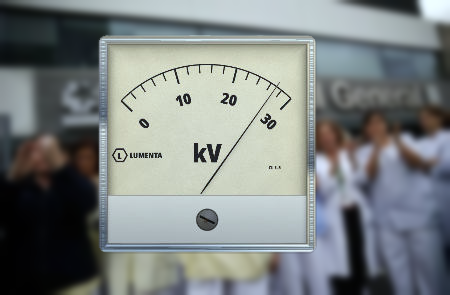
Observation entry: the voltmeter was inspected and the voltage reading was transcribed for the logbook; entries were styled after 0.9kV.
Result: 27kV
